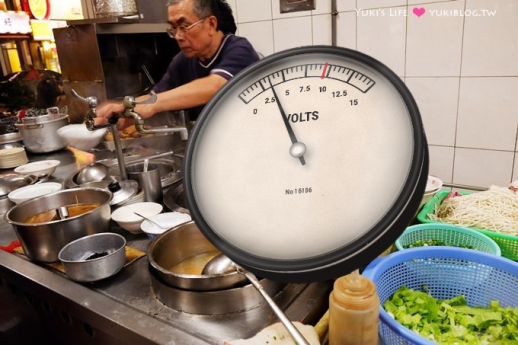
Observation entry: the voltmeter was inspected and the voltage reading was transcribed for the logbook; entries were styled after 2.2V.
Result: 3.5V
